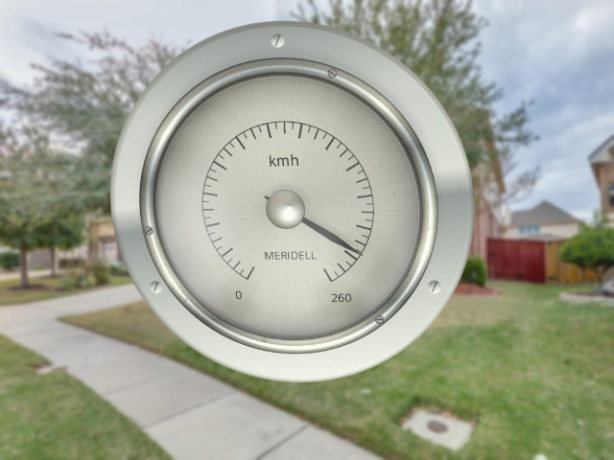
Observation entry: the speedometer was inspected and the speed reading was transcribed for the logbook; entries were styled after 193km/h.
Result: 235km/h
